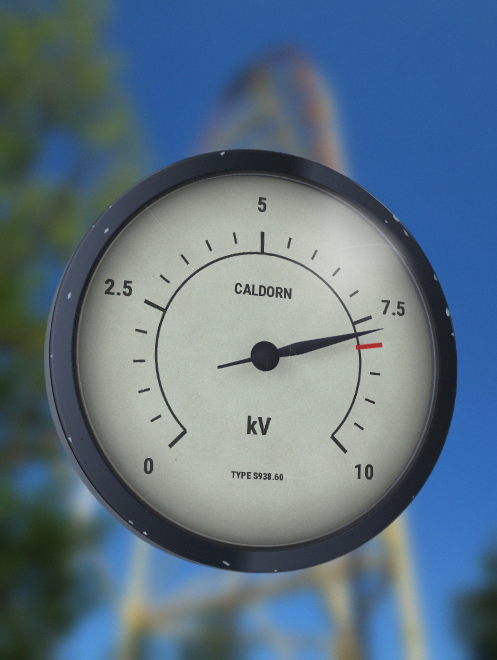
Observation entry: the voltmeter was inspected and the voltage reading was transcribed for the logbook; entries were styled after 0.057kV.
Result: 7.75kV
